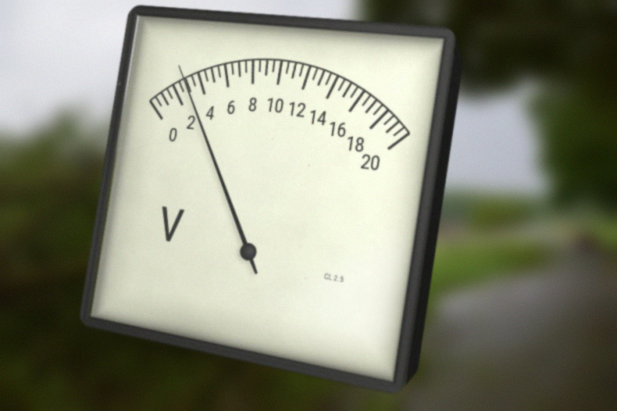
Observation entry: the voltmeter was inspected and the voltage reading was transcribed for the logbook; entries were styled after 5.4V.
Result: 3V
